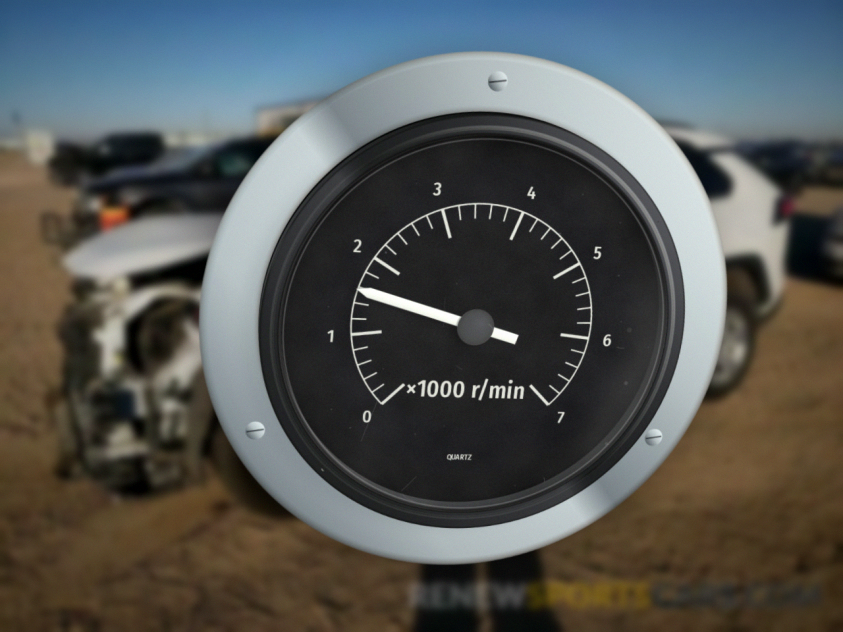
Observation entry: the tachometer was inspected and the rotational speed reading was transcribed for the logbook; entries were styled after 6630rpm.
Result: 1600rpm
